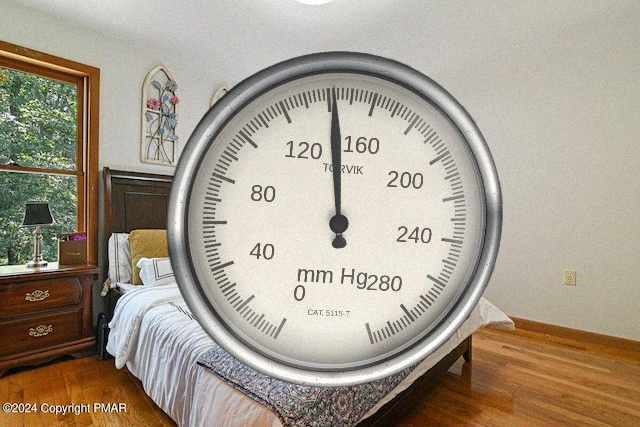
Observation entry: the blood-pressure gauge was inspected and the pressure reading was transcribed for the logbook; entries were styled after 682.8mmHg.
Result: 142mmHg
